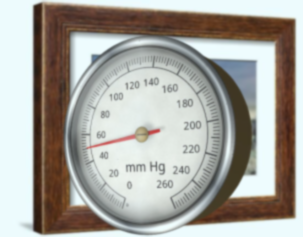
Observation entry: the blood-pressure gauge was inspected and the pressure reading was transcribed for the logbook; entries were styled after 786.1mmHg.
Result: 50mmHg
